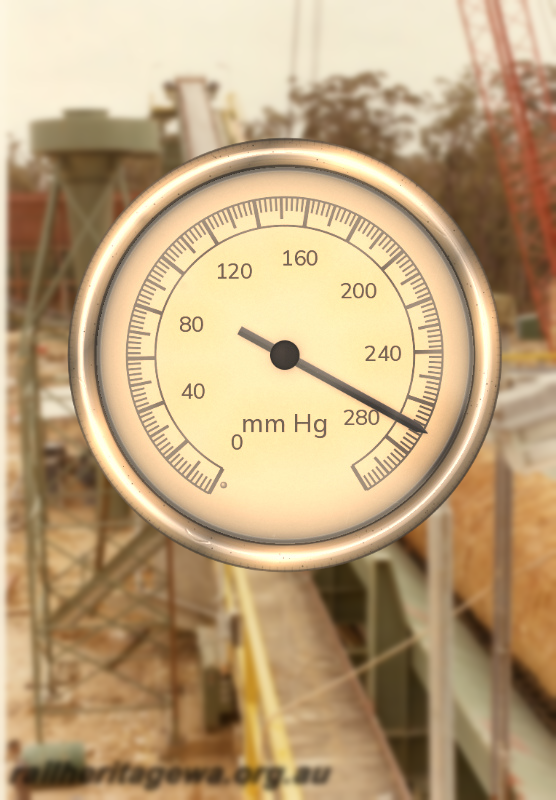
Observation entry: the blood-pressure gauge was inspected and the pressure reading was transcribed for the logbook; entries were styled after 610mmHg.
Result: 270mmHg
